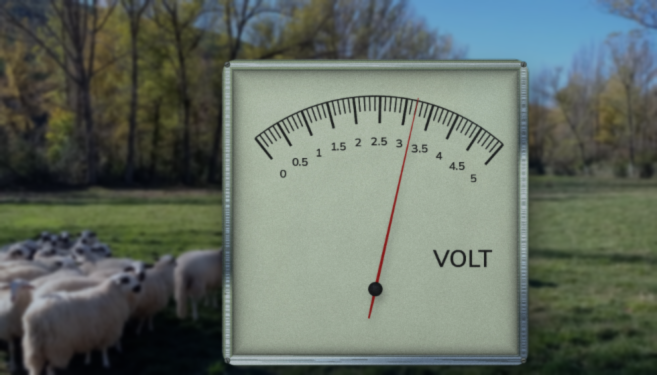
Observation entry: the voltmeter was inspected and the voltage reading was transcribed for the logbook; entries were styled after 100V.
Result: 3.2V
